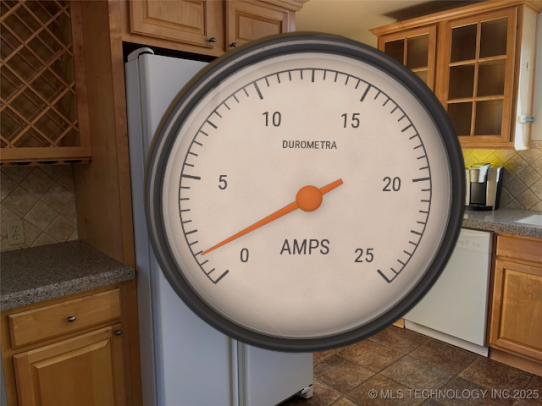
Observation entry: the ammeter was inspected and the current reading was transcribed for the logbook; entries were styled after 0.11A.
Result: 1.5A
